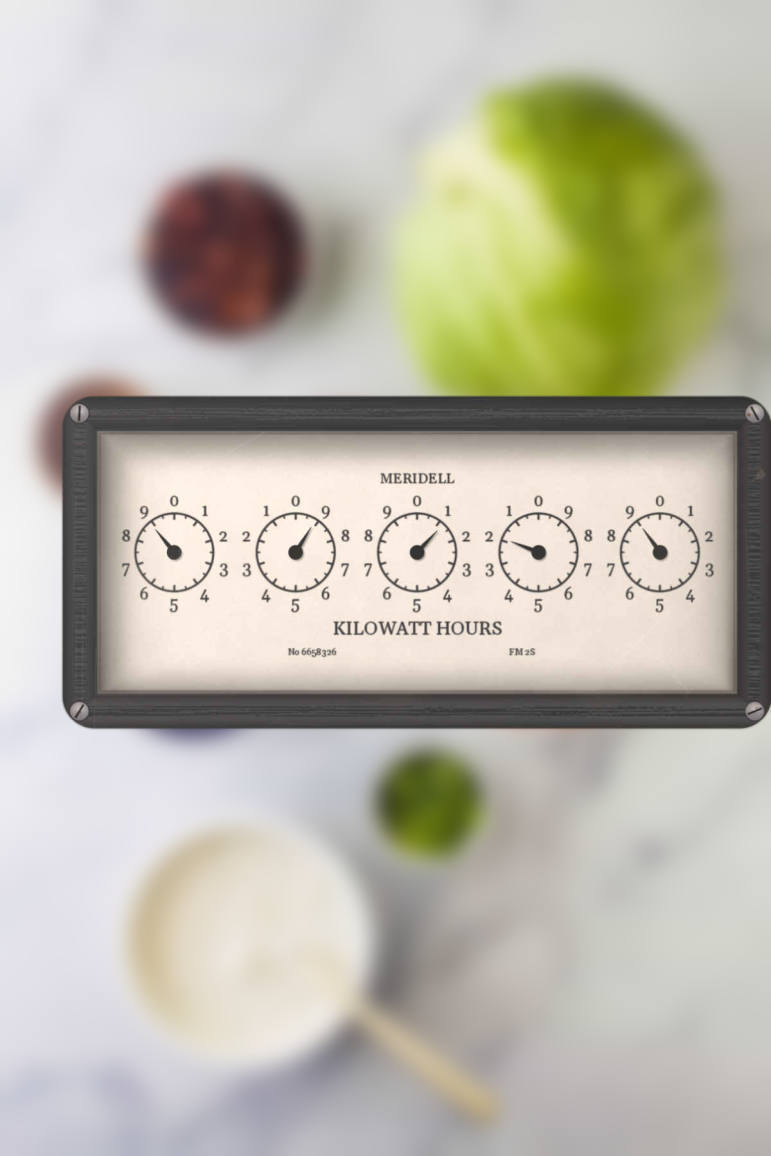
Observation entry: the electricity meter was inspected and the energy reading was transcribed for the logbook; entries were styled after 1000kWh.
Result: 89119kWh
